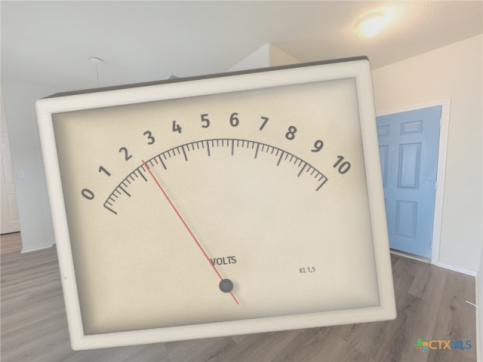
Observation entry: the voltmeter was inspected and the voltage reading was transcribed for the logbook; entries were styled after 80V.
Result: 2.4V
